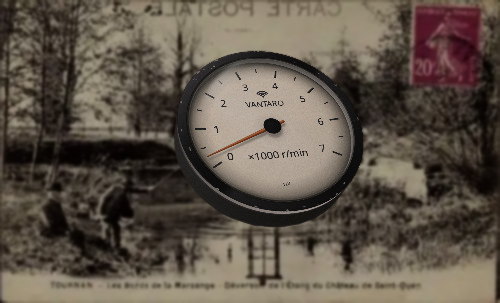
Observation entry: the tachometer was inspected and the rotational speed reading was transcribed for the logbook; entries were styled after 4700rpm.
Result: 250rpm
